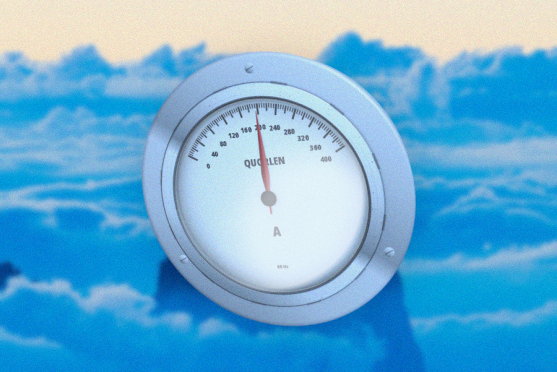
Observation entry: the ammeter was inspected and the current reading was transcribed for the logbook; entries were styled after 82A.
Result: 200A
